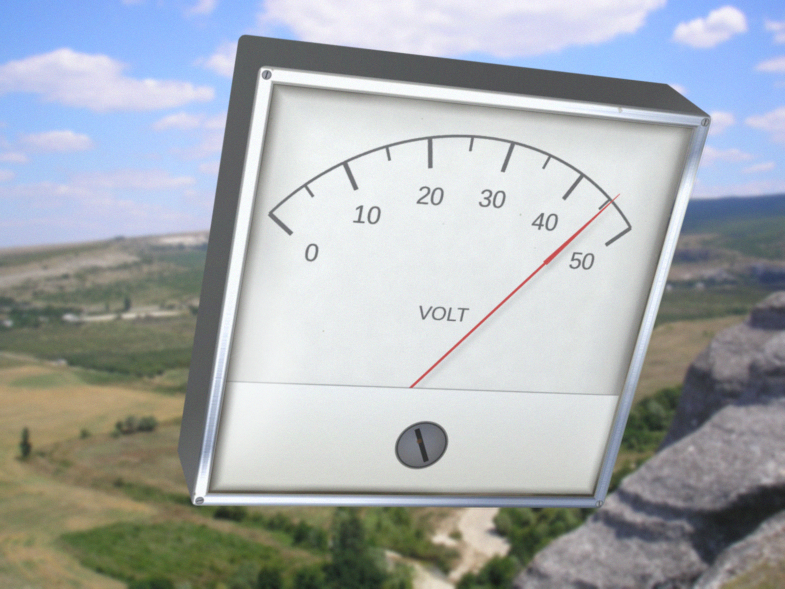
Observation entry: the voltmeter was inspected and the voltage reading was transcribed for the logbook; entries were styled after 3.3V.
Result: 45V
